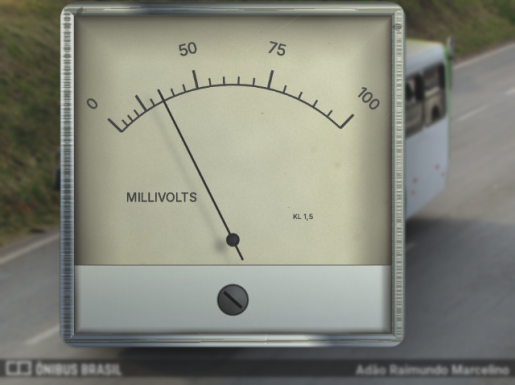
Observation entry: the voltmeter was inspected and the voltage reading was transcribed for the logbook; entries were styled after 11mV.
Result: 35mV
